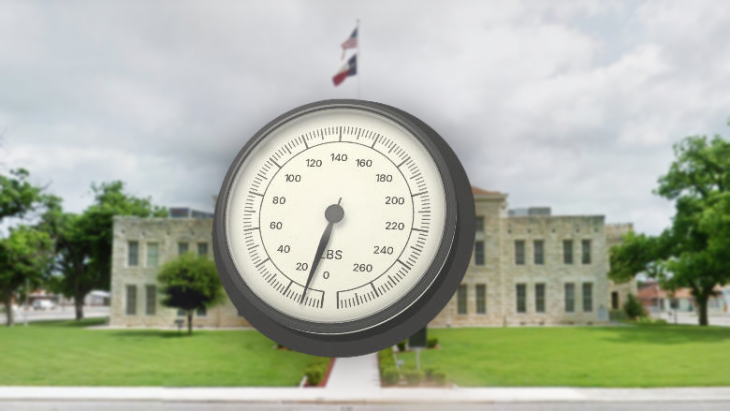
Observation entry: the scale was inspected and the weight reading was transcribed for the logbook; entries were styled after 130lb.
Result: 10lb
